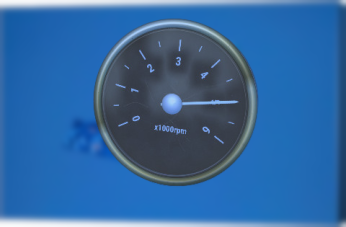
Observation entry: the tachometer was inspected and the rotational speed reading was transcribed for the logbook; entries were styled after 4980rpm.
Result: 5000rpm
